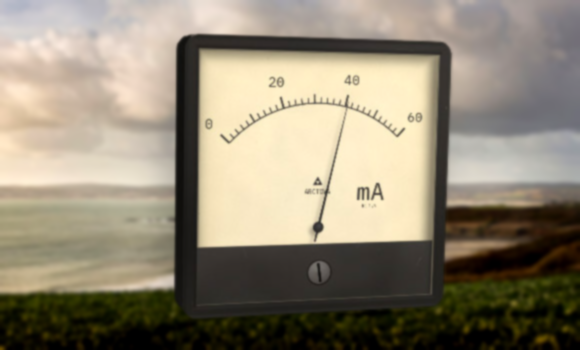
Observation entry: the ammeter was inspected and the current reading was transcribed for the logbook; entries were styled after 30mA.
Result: 40mA
